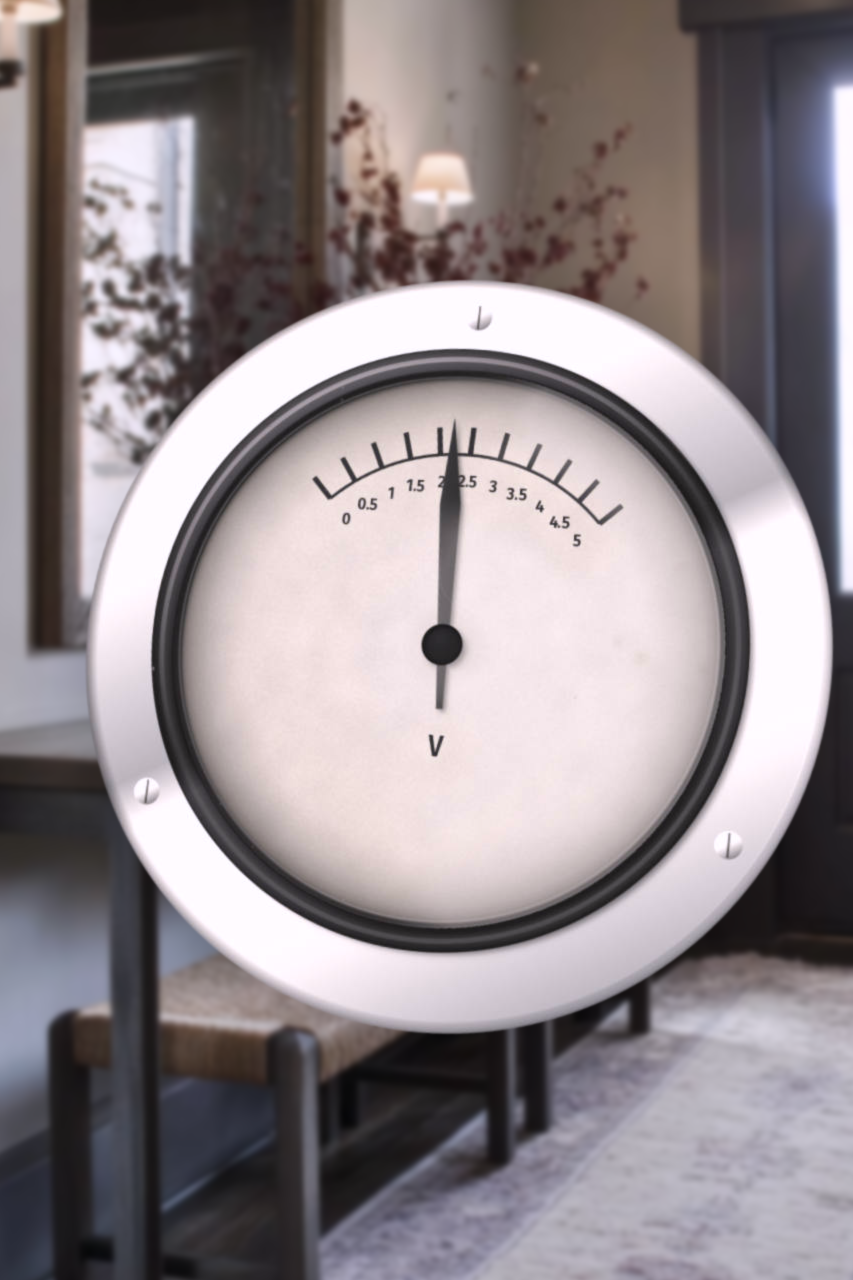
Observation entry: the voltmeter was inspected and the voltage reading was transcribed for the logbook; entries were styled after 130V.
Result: 2.25V
